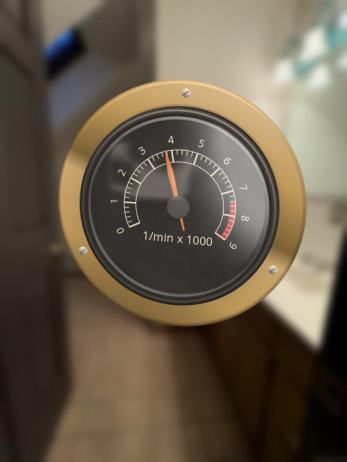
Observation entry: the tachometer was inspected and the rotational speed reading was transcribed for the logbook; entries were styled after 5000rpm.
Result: 3800rpm
